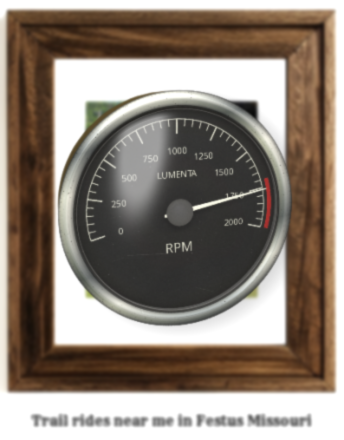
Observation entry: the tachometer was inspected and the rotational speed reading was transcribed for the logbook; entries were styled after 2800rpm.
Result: 1750rpm
